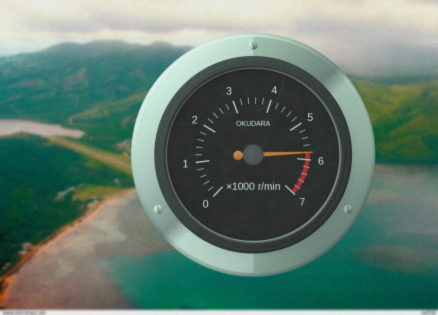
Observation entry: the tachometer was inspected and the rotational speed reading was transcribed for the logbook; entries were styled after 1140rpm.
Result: 5800rpm
